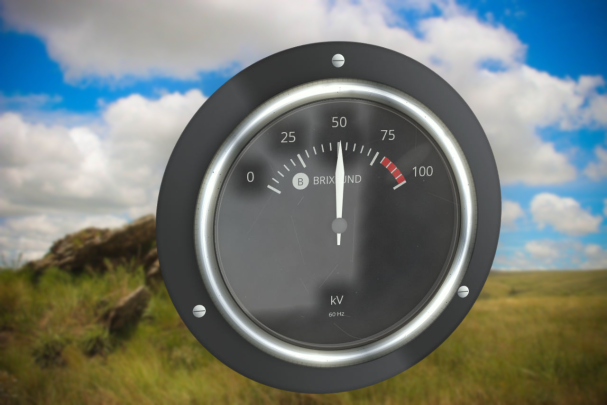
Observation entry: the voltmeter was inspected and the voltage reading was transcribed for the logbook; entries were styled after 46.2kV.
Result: 50kV
